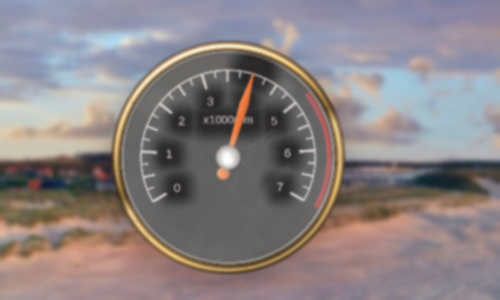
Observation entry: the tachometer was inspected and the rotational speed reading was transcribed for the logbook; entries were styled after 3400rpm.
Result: 4000rpm
